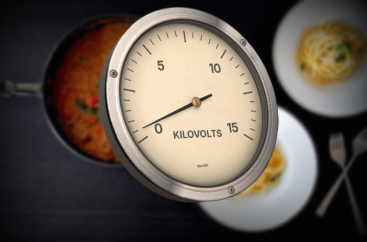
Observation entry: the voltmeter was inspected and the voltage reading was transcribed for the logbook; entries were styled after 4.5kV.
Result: 0.5kV
